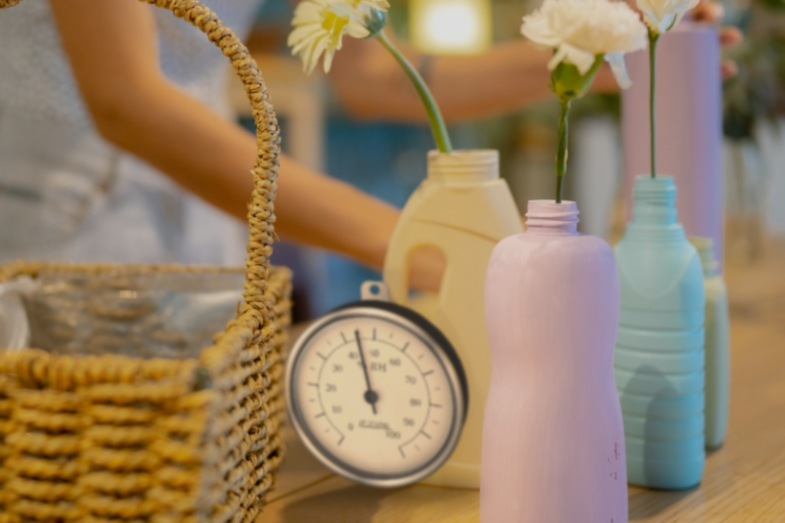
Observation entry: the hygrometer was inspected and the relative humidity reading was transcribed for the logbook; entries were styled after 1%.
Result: 45%
